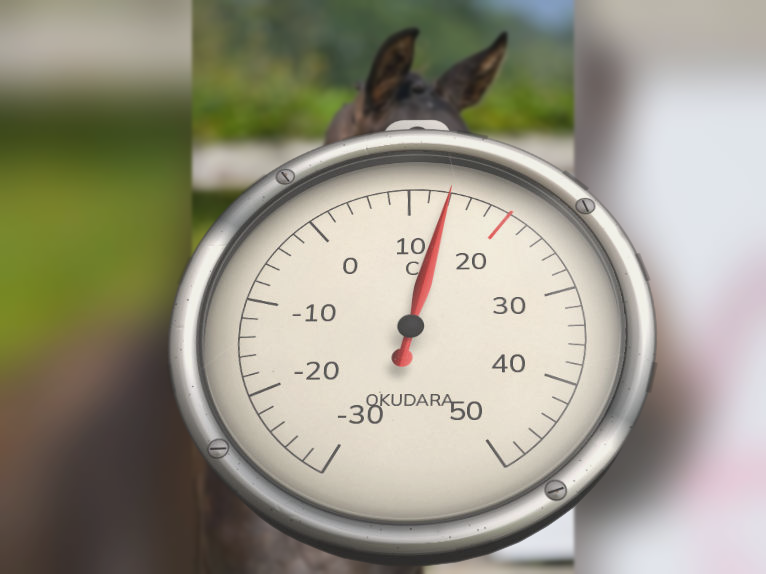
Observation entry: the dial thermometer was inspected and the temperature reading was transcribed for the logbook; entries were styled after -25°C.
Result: 14°C
